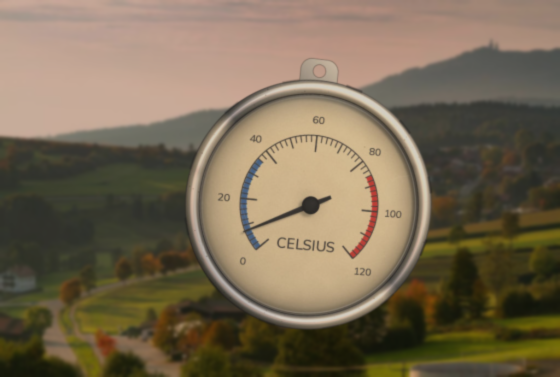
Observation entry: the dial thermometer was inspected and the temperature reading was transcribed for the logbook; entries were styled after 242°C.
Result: 8°C
